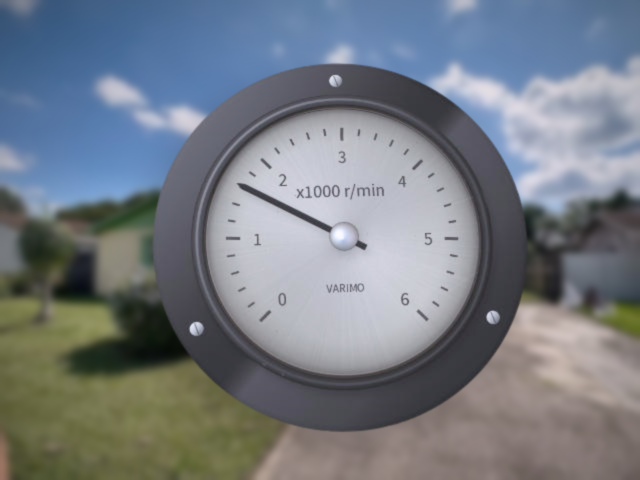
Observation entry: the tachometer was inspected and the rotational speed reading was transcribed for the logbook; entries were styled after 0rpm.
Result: 1600rpm
